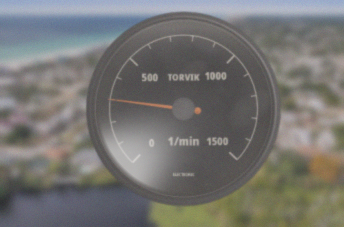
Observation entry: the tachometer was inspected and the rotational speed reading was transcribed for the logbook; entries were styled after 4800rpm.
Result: 300rpm
